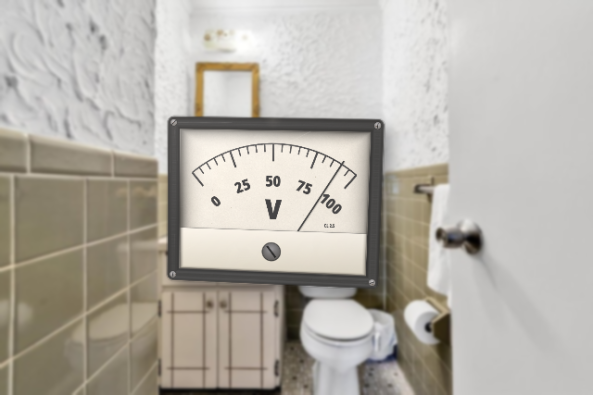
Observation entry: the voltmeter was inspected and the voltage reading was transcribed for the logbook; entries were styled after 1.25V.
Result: 90V
